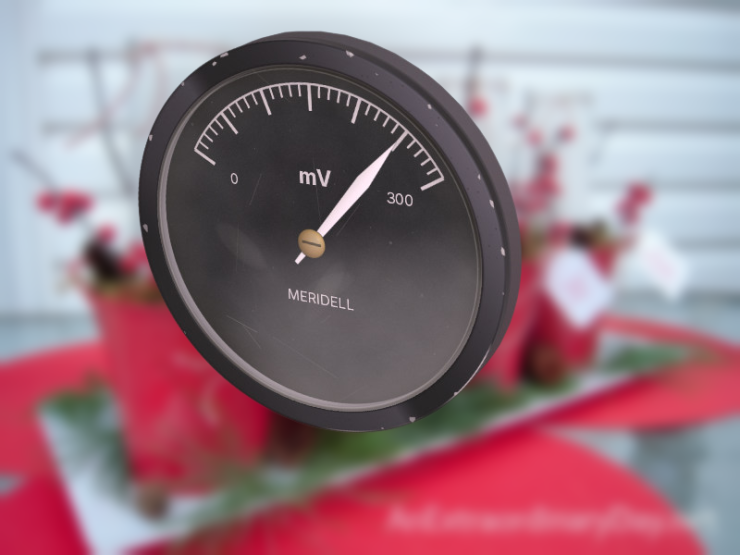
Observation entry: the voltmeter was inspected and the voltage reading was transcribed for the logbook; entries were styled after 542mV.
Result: 250mV
